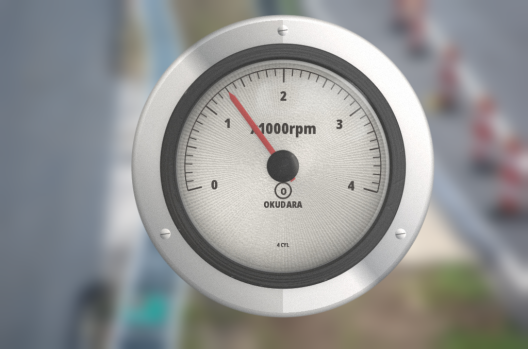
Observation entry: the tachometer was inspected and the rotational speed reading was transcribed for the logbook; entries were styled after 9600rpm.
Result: 1300rpm
